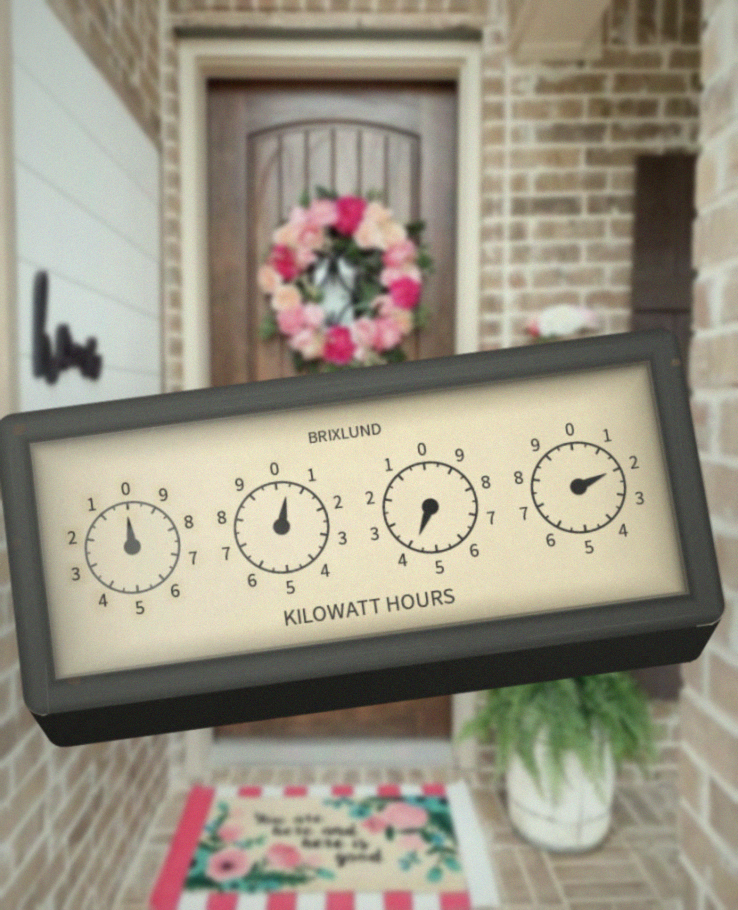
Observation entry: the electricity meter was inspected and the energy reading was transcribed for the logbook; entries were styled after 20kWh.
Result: 42kWh
